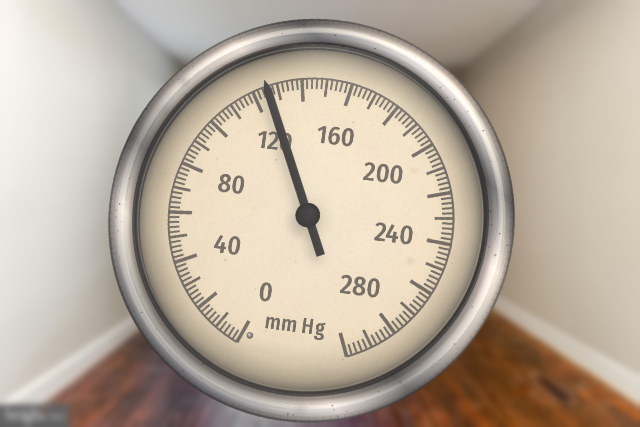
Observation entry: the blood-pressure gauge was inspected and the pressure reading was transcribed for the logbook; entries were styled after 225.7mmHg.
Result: 126mmHg
